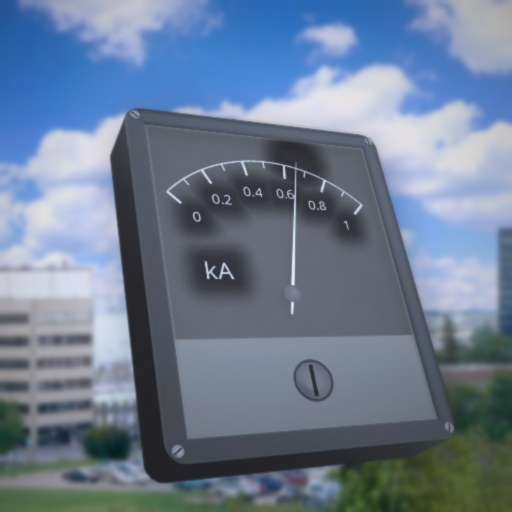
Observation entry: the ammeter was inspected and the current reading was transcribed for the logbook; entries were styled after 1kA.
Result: 0.65kA
